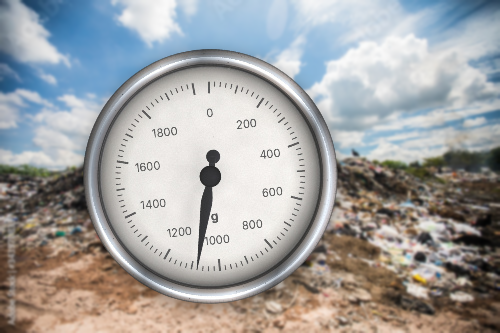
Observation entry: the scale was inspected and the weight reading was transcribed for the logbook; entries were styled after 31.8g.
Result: 1080g
